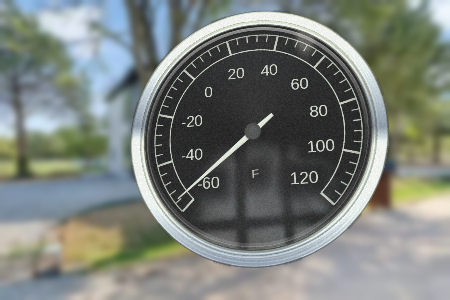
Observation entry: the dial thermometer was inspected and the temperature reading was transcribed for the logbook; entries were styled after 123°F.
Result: -56°F
